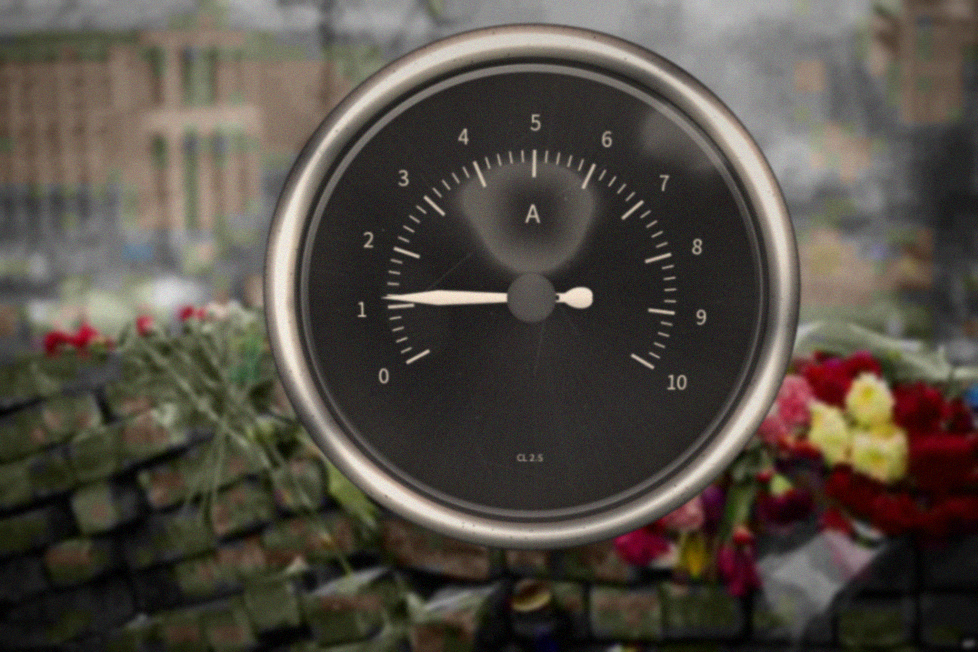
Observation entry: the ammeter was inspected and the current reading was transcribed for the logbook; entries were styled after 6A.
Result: 1.2A
